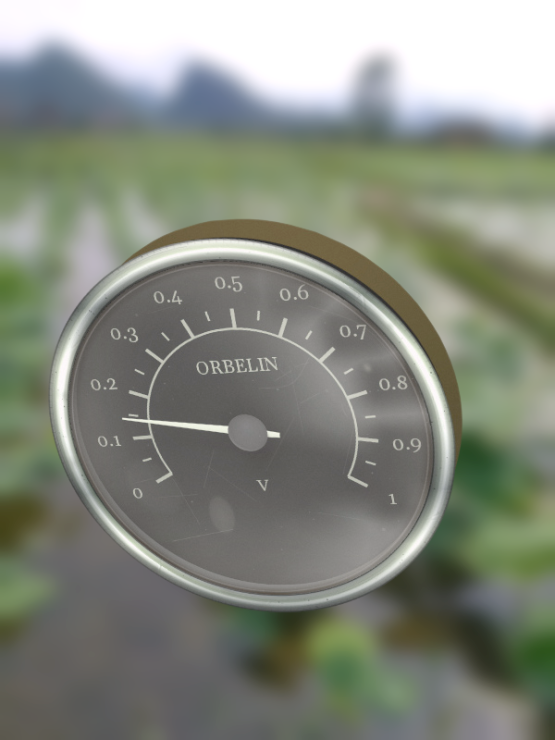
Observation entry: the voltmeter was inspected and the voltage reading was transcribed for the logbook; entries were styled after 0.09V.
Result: 0.15V
